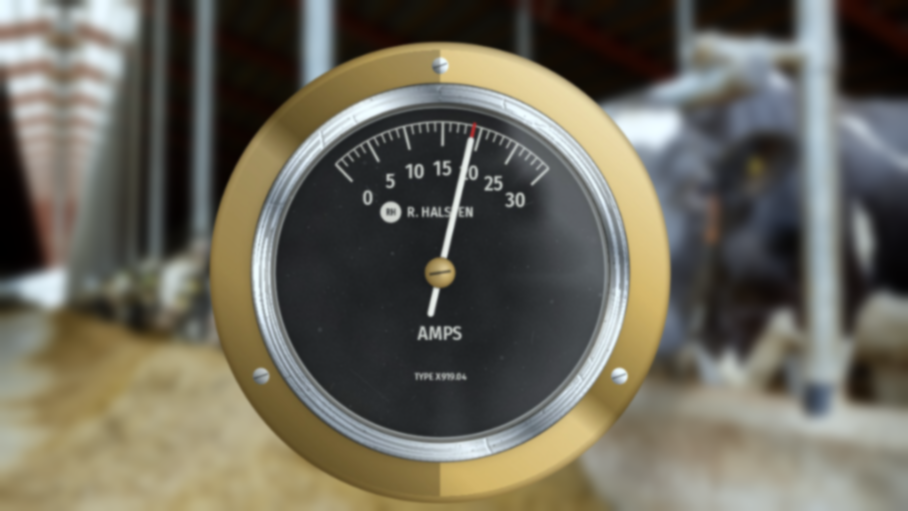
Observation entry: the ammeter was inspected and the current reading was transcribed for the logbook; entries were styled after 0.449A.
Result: 19A
